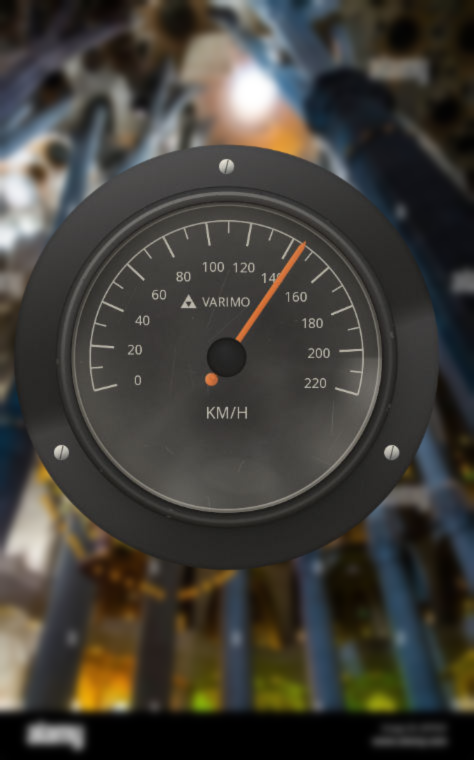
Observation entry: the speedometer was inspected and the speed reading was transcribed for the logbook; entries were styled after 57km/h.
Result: 145km/h
